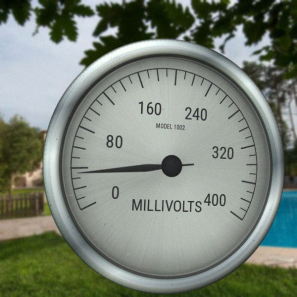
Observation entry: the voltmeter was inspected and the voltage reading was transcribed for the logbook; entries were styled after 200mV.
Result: 35mV
